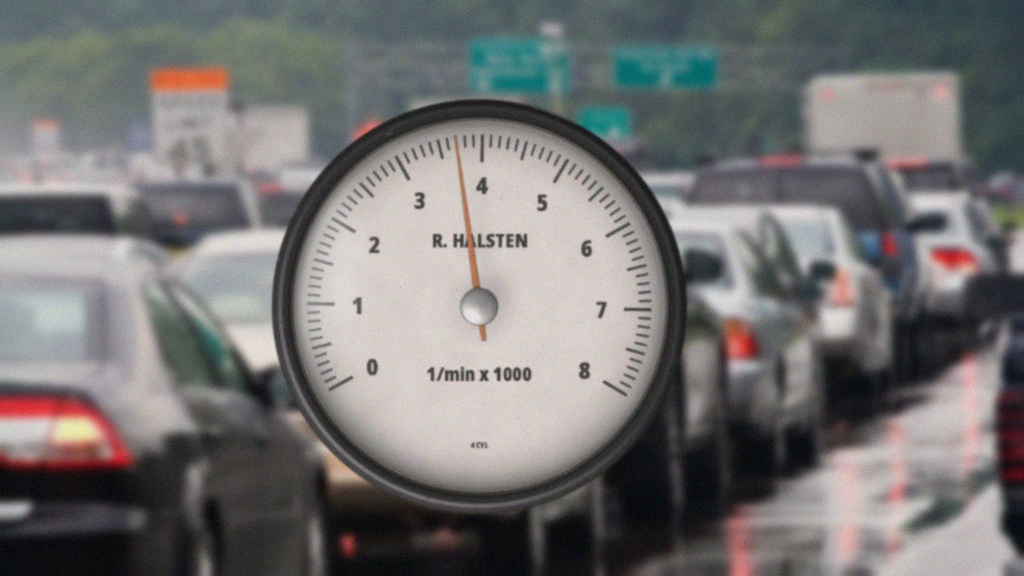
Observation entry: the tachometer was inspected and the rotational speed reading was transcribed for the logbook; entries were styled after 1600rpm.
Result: 3700rpm
